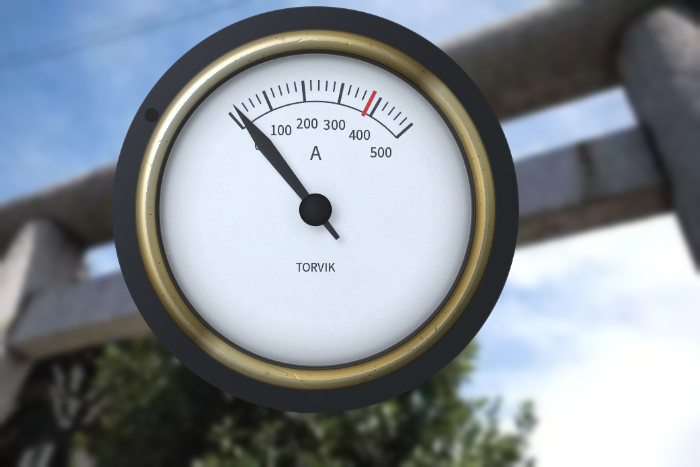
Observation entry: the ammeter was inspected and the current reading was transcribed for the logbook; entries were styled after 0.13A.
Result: 20A
